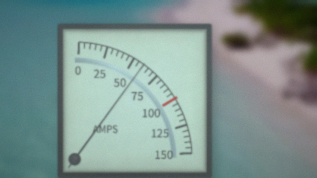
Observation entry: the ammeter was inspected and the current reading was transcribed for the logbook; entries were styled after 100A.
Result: 60A
